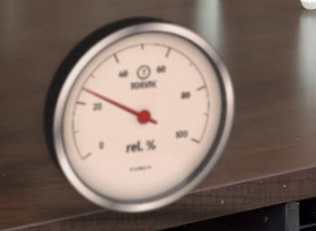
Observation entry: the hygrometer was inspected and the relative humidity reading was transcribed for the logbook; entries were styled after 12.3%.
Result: 25%
